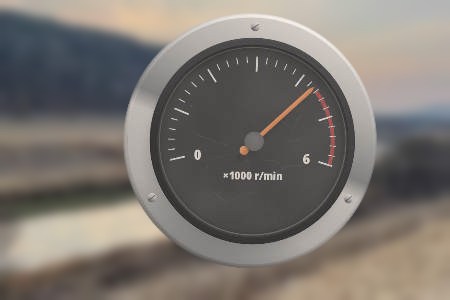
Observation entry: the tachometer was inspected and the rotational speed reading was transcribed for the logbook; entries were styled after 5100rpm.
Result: 4300rpm
